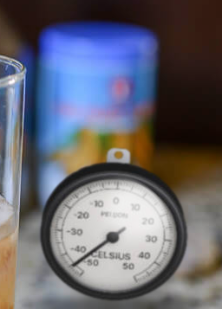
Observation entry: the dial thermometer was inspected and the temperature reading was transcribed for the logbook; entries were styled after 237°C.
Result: -45°C
